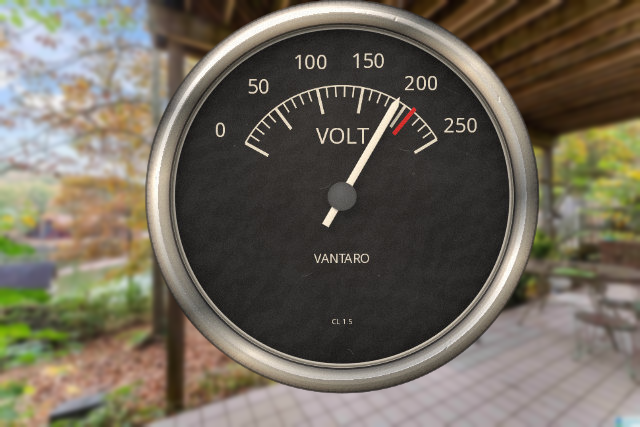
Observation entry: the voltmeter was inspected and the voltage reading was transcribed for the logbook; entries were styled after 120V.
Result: 190V
